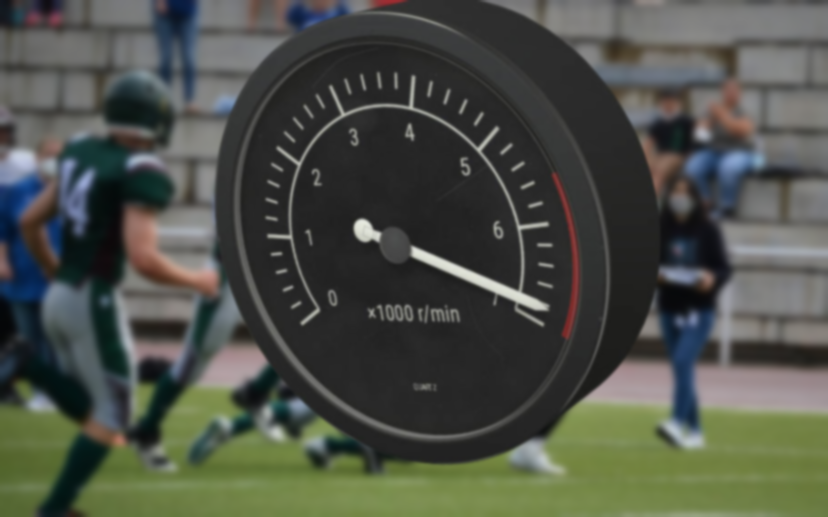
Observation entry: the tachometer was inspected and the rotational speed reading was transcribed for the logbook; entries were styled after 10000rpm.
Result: 6800rpm
